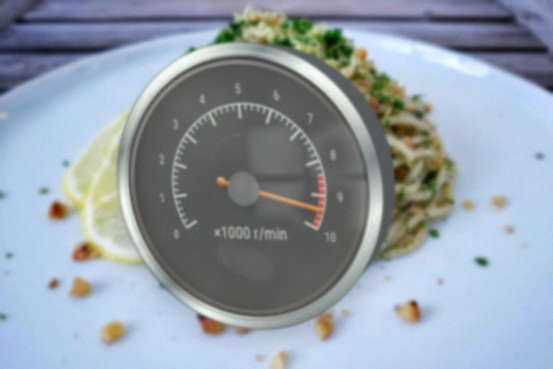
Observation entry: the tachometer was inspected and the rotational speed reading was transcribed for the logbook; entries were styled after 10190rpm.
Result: 9400rpm
